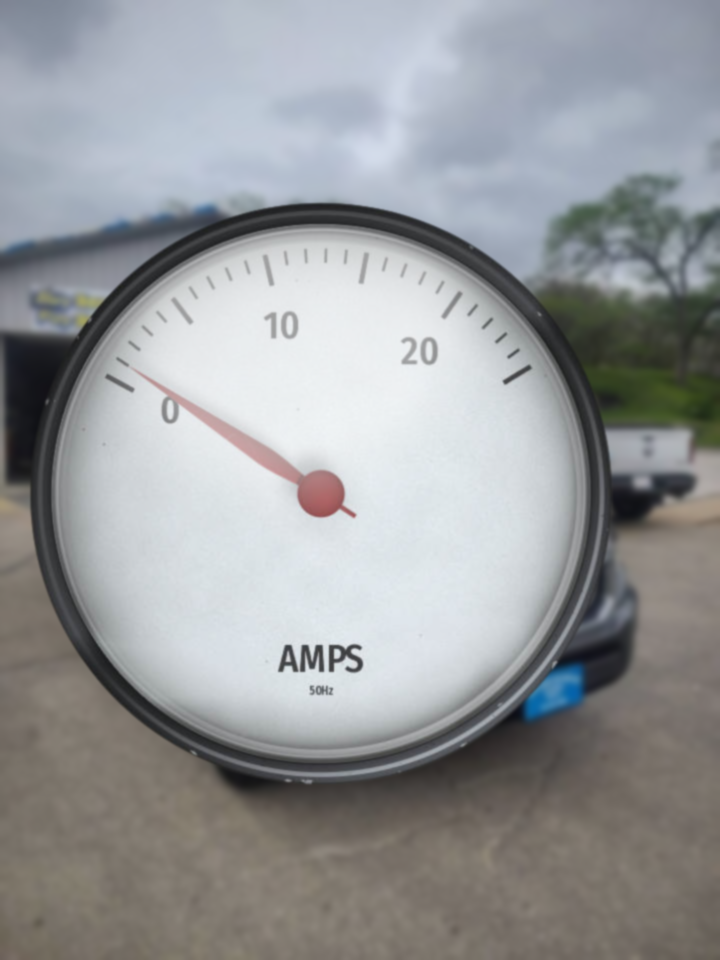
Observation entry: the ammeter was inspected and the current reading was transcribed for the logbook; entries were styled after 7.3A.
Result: 1A
